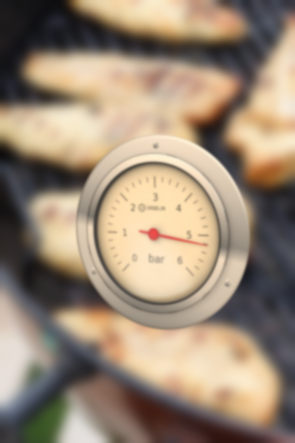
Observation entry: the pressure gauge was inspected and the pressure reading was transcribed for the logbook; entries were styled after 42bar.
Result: 5.2bar
